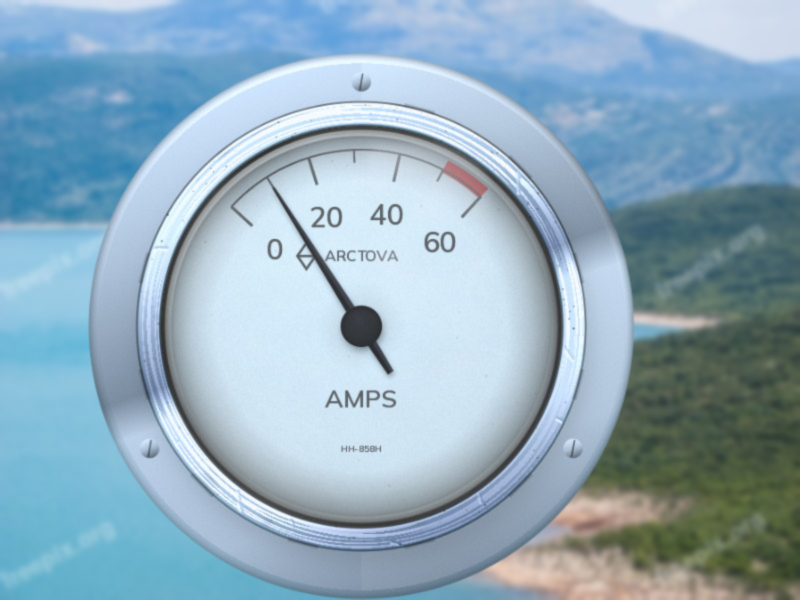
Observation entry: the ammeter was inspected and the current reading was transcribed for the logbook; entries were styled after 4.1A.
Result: 10A
